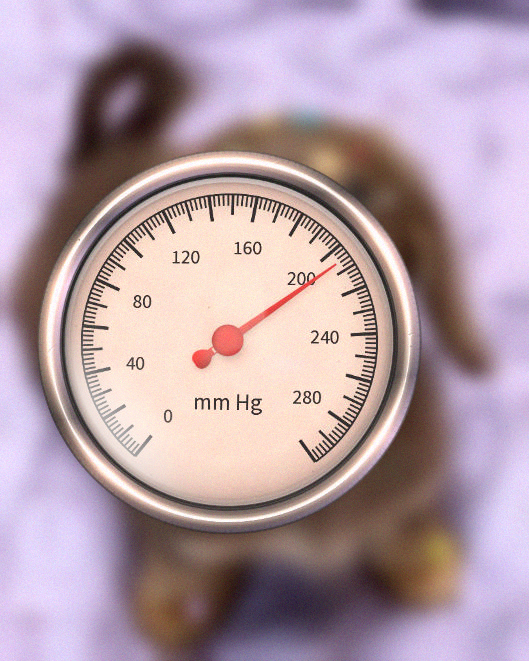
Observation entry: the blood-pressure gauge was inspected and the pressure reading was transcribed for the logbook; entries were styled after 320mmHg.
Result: 206mmHg
